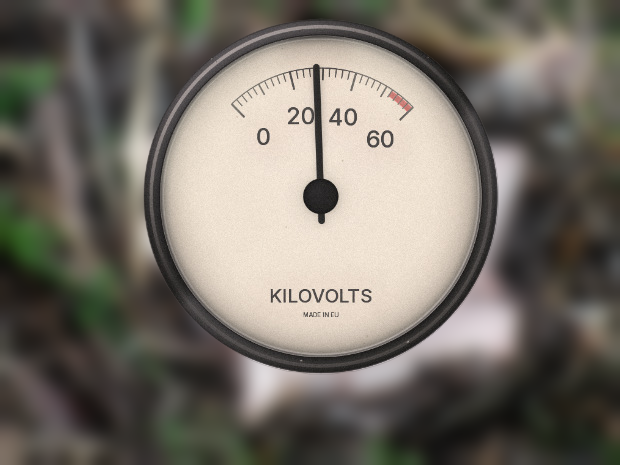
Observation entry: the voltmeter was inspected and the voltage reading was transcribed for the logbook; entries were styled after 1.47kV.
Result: 28kV
